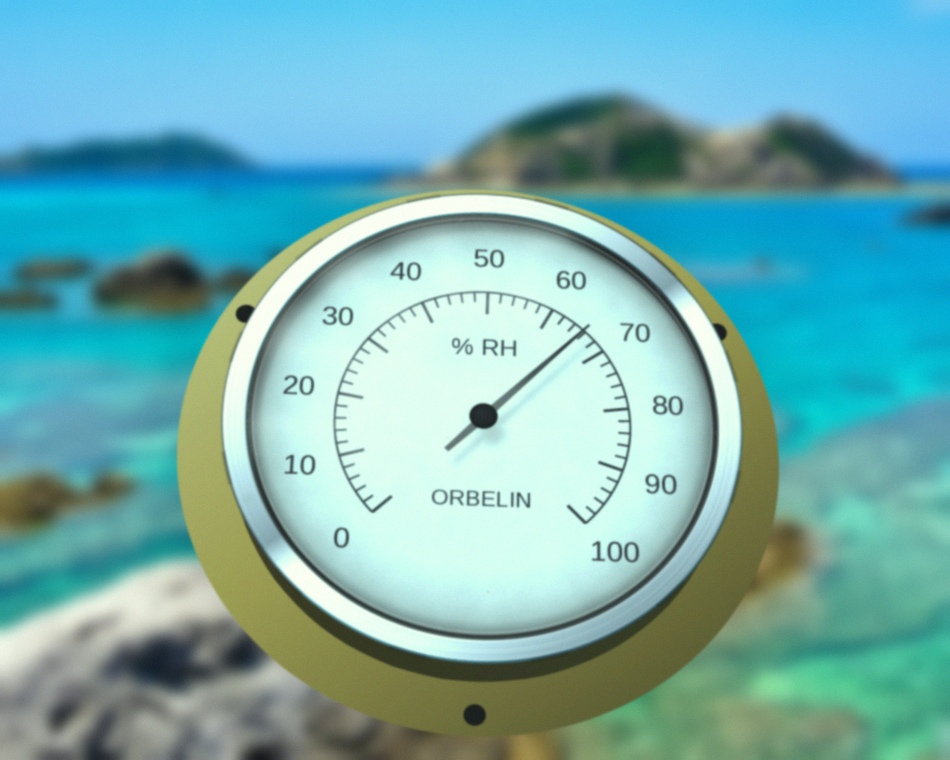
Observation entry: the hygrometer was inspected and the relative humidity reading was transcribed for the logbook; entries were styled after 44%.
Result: 66%
